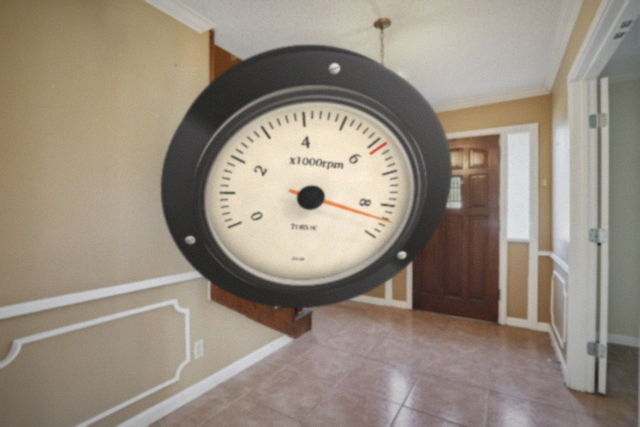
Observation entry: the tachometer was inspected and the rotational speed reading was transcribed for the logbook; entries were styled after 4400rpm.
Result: 8400rpm
